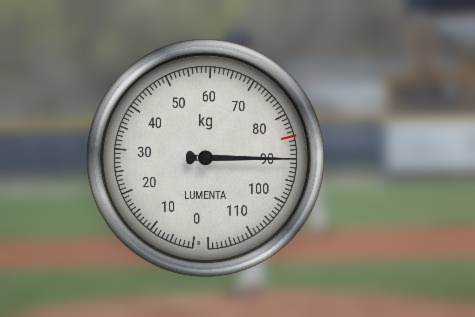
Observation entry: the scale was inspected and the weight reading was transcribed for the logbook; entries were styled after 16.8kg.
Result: 90kg
